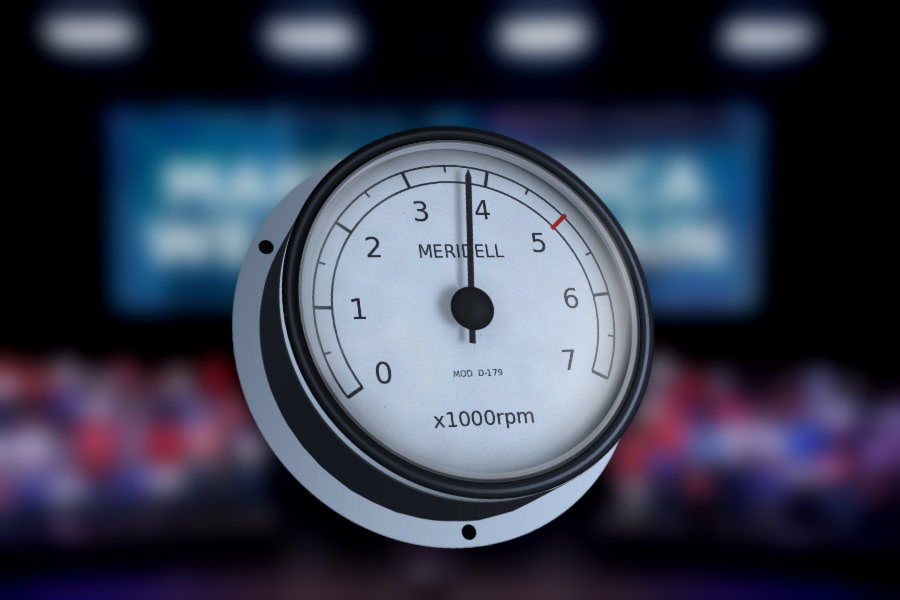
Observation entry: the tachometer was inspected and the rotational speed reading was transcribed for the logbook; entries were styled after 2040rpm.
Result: 3750rpm
